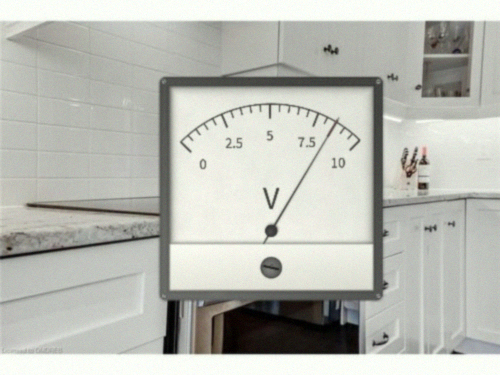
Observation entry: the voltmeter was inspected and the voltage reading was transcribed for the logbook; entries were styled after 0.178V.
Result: 8.5V
